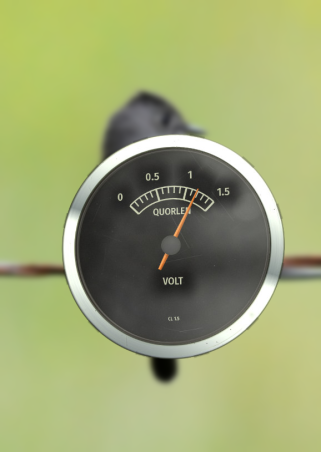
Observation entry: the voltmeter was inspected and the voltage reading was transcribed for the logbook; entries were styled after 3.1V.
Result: 1.2V
